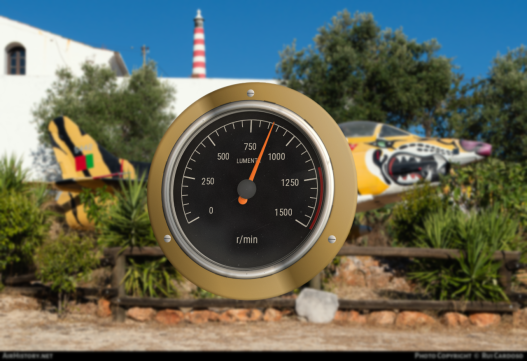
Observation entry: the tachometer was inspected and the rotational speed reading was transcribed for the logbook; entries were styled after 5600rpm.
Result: 875rpm
